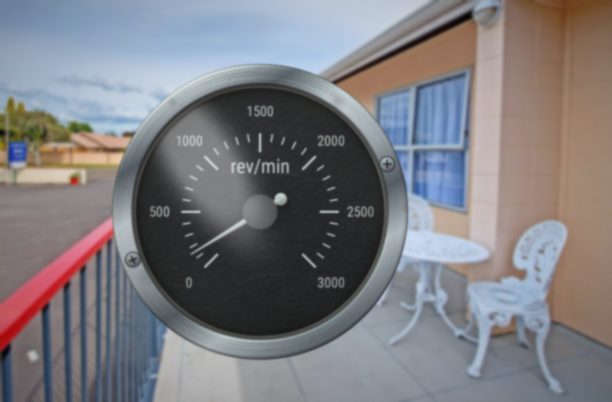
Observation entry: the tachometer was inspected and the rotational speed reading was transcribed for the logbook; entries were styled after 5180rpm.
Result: 150rpm
